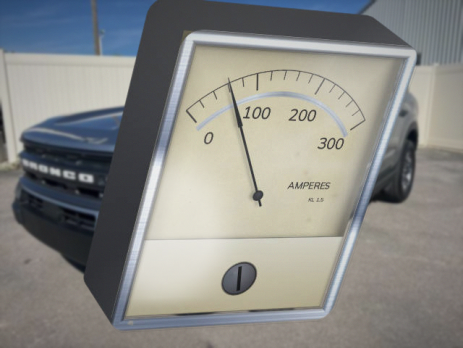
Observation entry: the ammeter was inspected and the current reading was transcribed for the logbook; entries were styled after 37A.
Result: 60A
